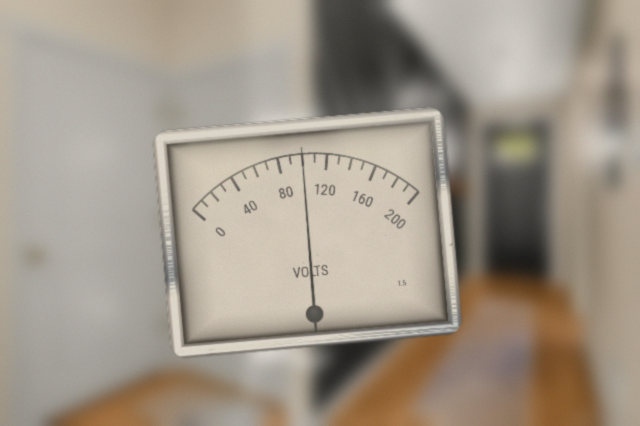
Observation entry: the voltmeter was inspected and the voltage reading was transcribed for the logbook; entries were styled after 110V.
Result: 100V
